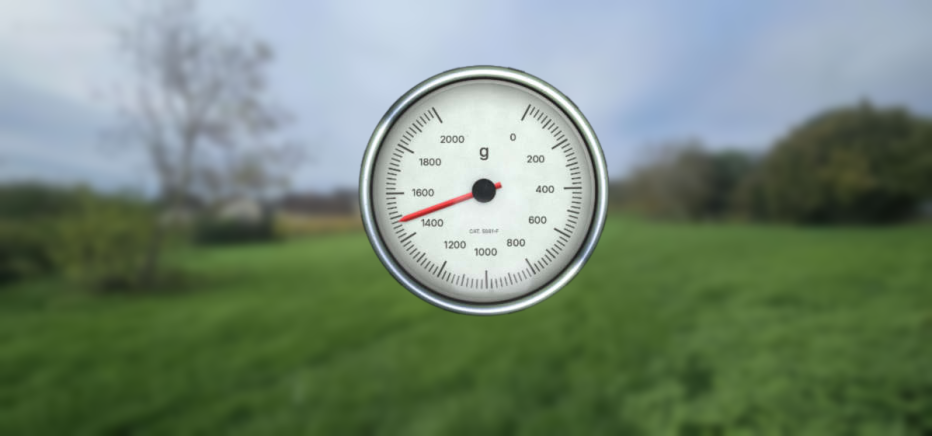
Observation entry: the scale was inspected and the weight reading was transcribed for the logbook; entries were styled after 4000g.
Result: 1480g
